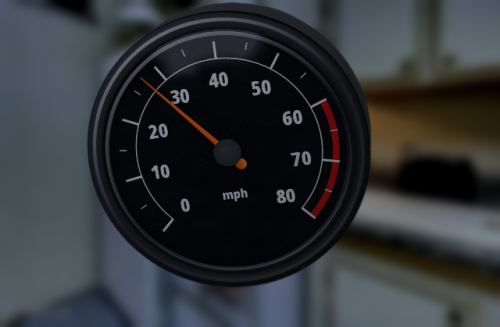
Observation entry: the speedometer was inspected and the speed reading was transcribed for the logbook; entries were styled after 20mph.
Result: 27.5mph
